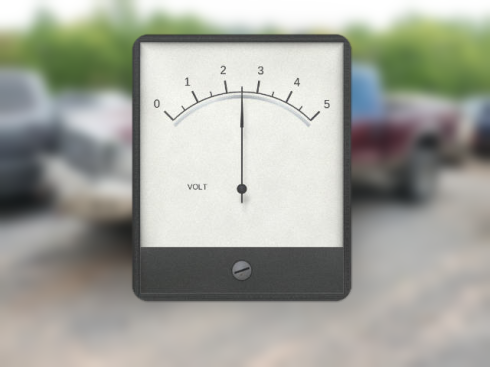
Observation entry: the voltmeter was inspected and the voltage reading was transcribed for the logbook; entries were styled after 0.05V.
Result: 2.5V
